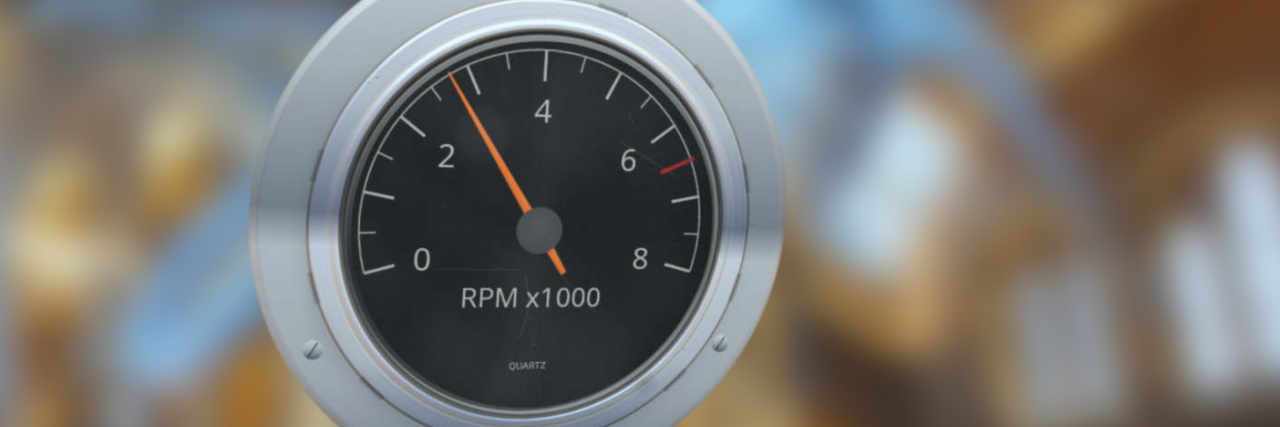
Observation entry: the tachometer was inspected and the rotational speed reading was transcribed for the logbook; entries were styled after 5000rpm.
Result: 2750rpm
